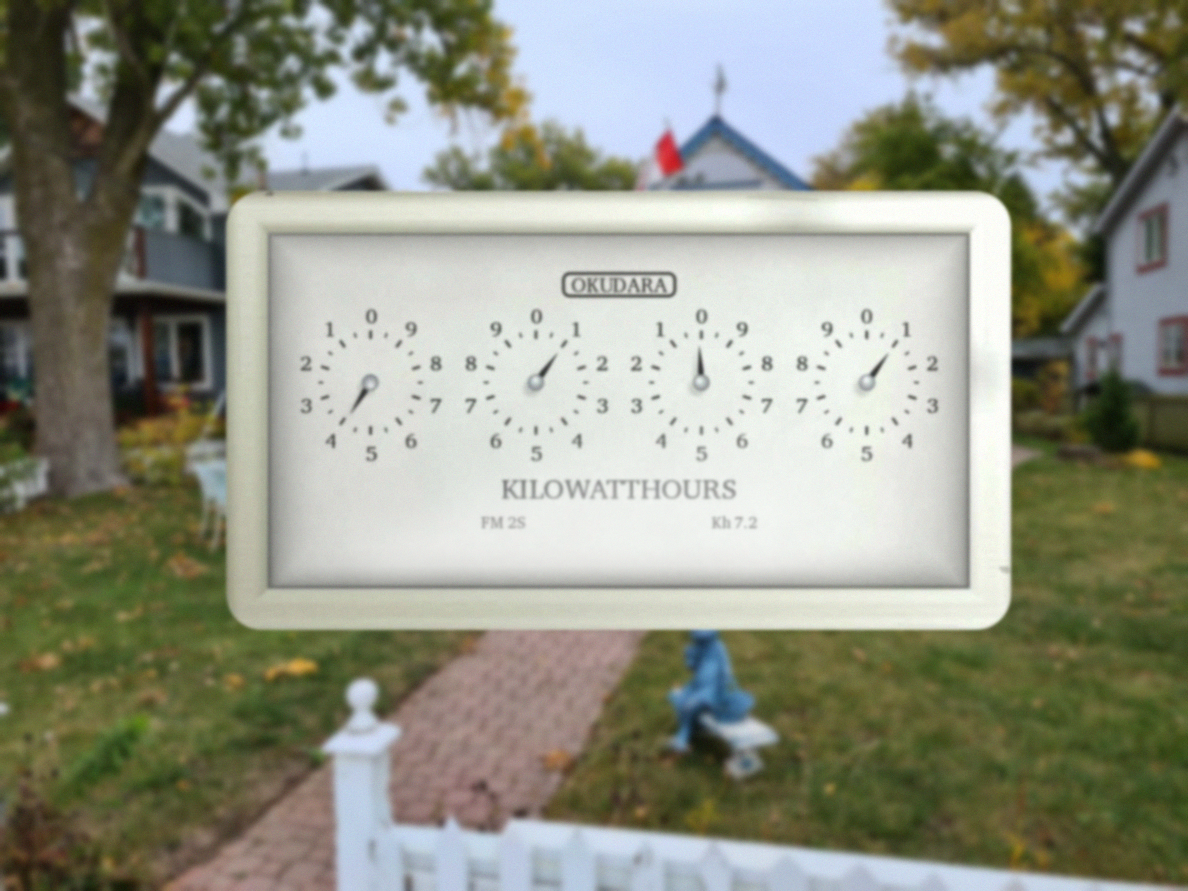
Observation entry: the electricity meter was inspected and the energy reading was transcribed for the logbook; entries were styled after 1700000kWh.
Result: 4101kWh
